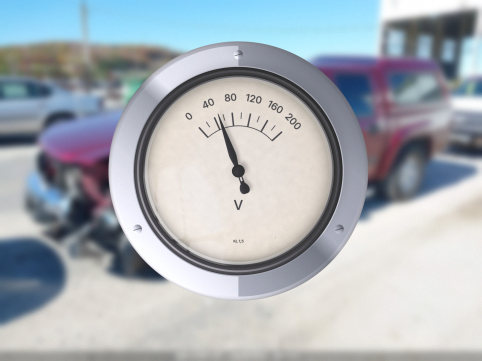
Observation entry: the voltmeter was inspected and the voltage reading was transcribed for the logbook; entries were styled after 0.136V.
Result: 50V
